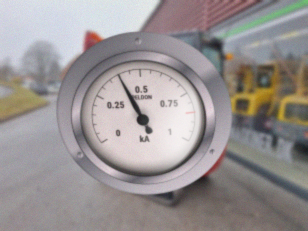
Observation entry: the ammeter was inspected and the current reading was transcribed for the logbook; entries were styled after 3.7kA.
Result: 0.4kA
